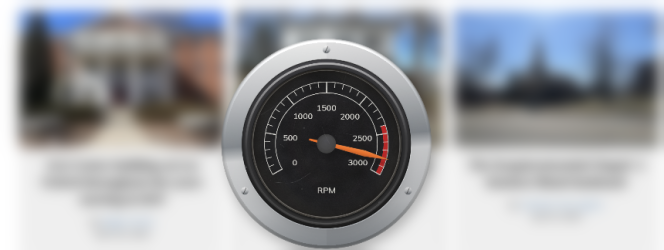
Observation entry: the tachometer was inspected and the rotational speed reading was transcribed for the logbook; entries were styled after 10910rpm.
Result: 2800rpm
